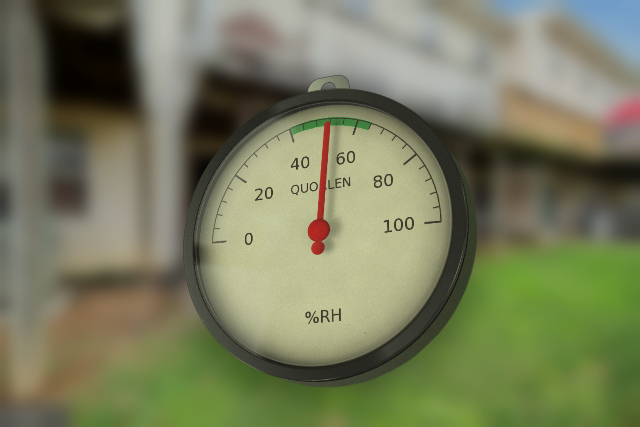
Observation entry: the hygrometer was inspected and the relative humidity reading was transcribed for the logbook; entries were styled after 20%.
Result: 52%
